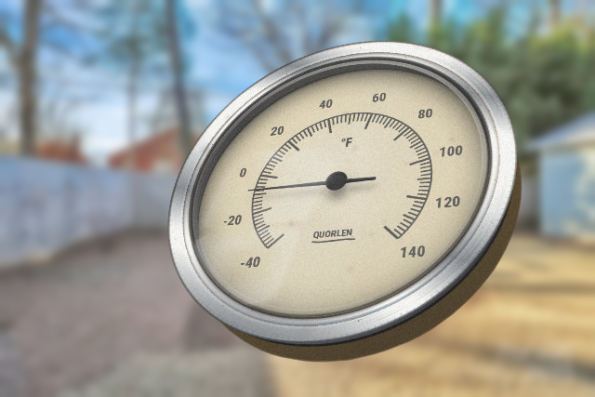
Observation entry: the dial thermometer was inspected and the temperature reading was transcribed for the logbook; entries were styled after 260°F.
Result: -10°F
